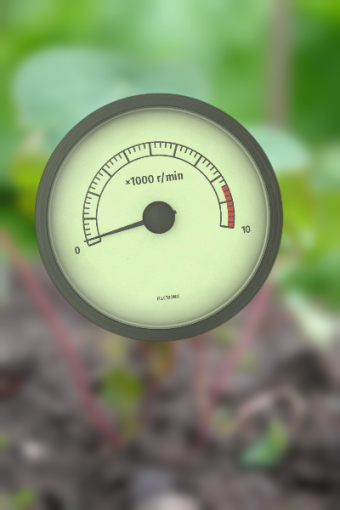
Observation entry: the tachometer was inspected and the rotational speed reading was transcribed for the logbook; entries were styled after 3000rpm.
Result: 200rpm
